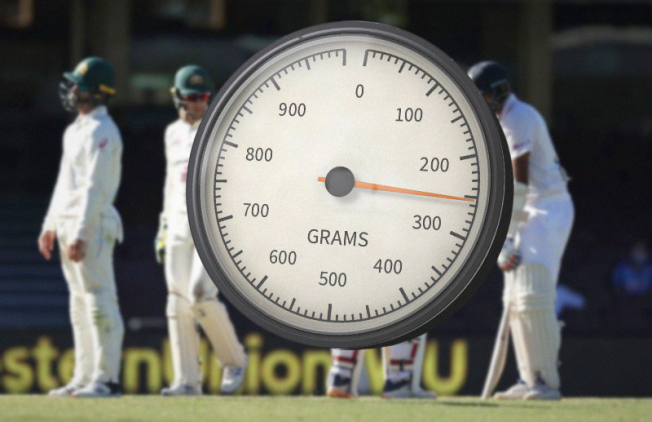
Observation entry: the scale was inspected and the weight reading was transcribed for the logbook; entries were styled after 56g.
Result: 255g
